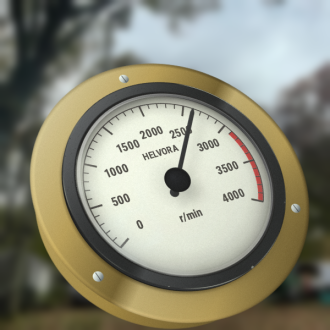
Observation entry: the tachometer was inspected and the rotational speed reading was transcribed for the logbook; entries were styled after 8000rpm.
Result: 2600rpm
